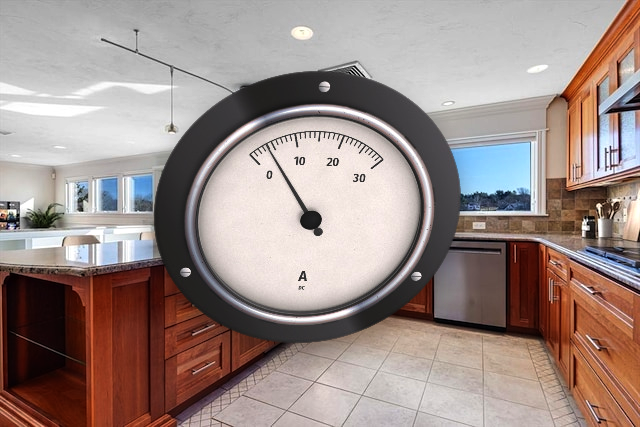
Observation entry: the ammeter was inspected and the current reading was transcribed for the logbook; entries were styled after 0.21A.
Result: 4A
